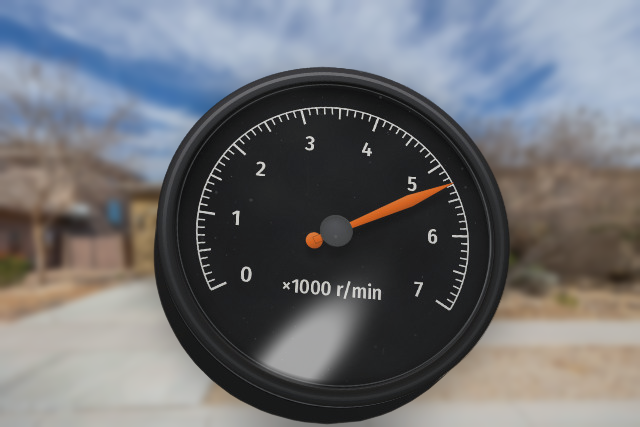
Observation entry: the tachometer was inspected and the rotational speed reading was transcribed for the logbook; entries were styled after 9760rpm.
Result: 5300rpm
